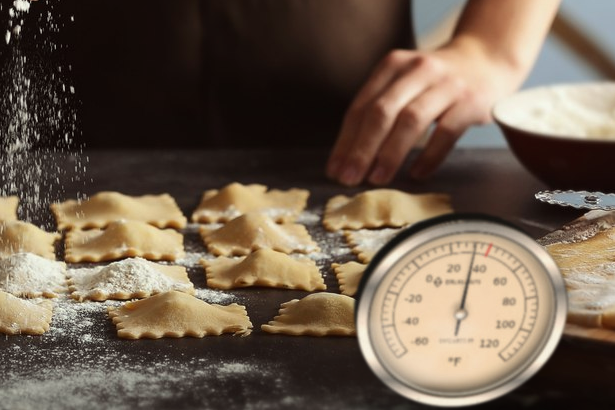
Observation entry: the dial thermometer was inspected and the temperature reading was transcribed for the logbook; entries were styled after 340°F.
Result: 32°F
